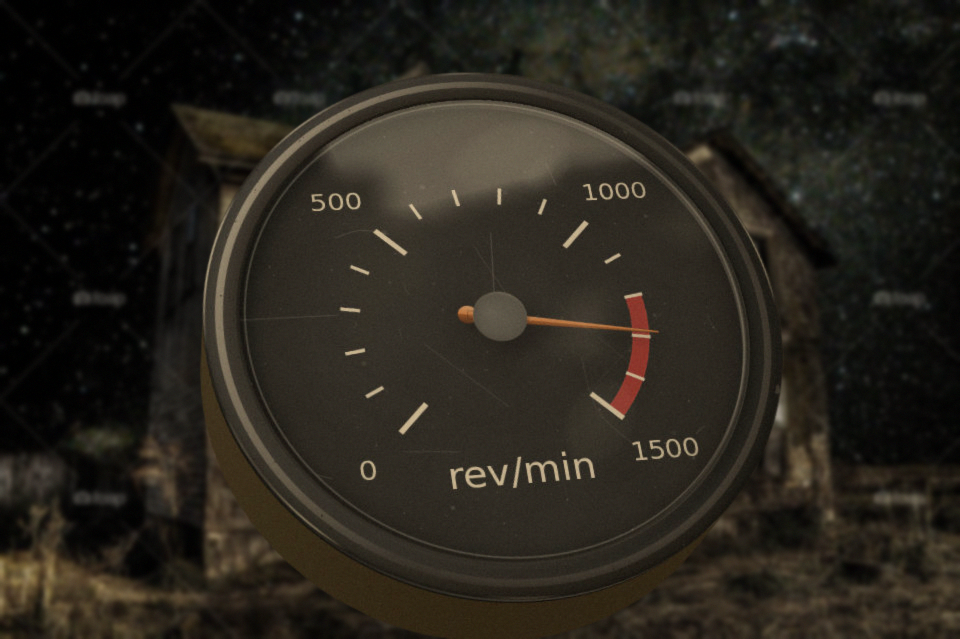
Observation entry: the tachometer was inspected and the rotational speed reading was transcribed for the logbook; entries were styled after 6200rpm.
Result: 1300rpm
